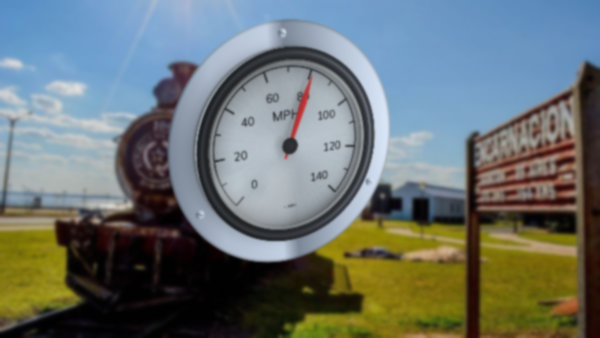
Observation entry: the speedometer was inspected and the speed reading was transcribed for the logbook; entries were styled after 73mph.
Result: 80mph
